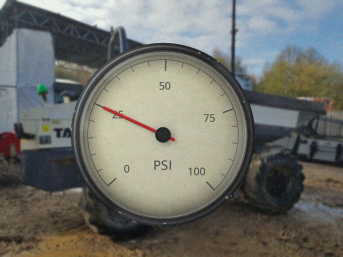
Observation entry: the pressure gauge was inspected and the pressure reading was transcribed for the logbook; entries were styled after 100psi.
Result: 25psi
